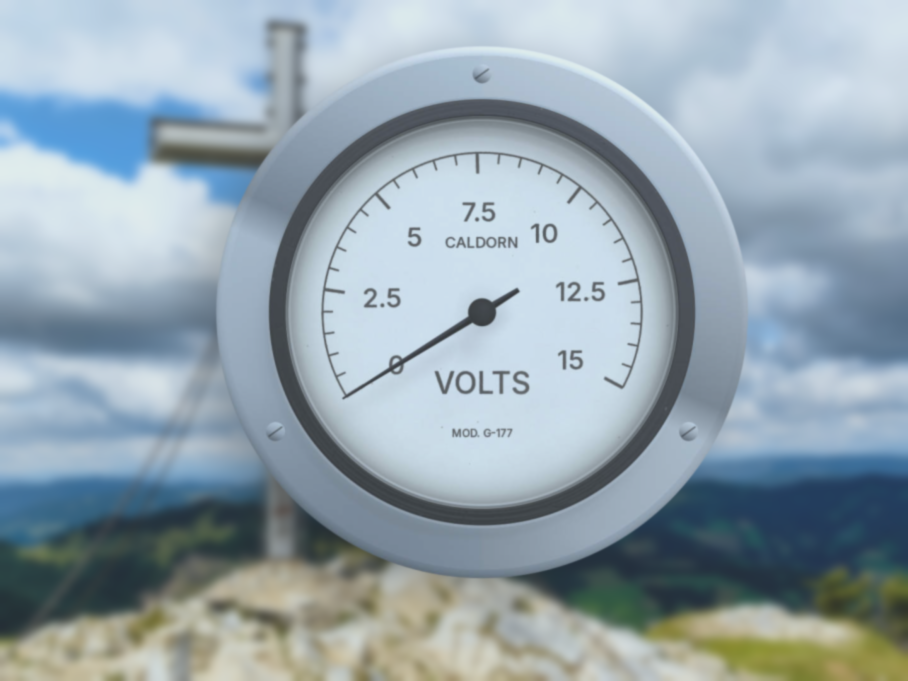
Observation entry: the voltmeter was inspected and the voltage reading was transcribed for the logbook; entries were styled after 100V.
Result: 0V
